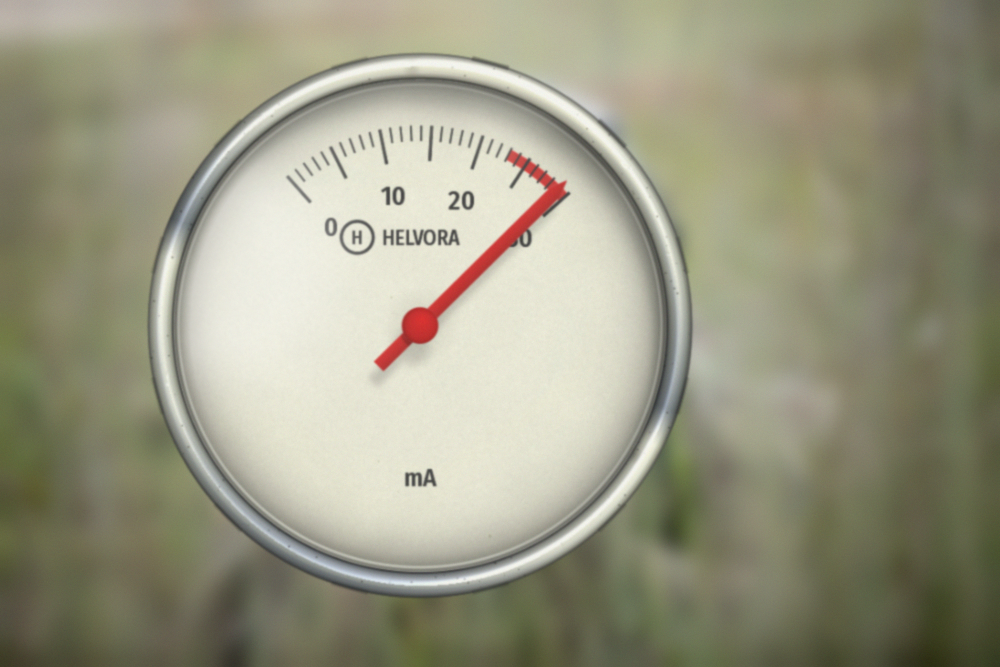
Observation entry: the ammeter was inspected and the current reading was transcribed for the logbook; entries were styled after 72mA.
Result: 29mA
